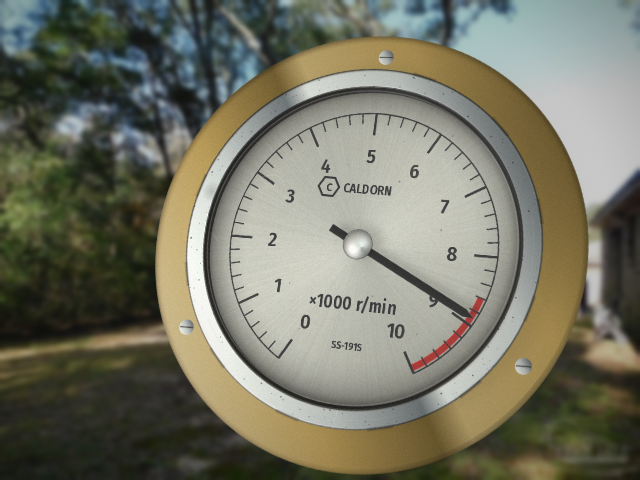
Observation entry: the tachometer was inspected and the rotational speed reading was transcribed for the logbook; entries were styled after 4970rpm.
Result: 8900rpm
